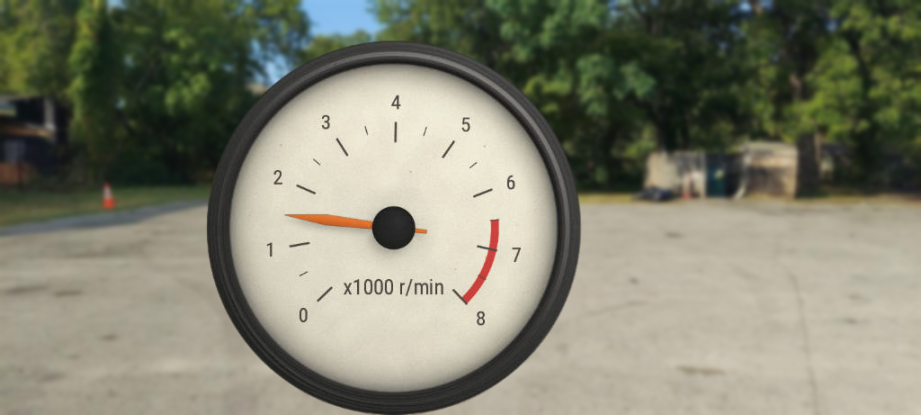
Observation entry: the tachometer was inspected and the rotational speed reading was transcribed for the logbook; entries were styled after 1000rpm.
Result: 1500rpm
